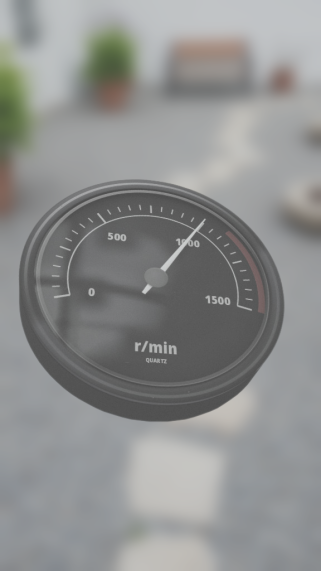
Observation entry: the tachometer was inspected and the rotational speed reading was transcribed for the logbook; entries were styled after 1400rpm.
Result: 1000rpm
